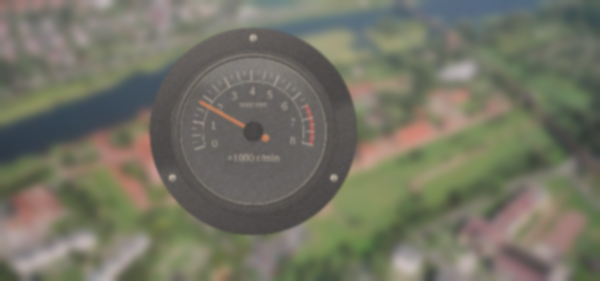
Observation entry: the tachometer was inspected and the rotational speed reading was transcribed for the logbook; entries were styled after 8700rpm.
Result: 1750rpm
